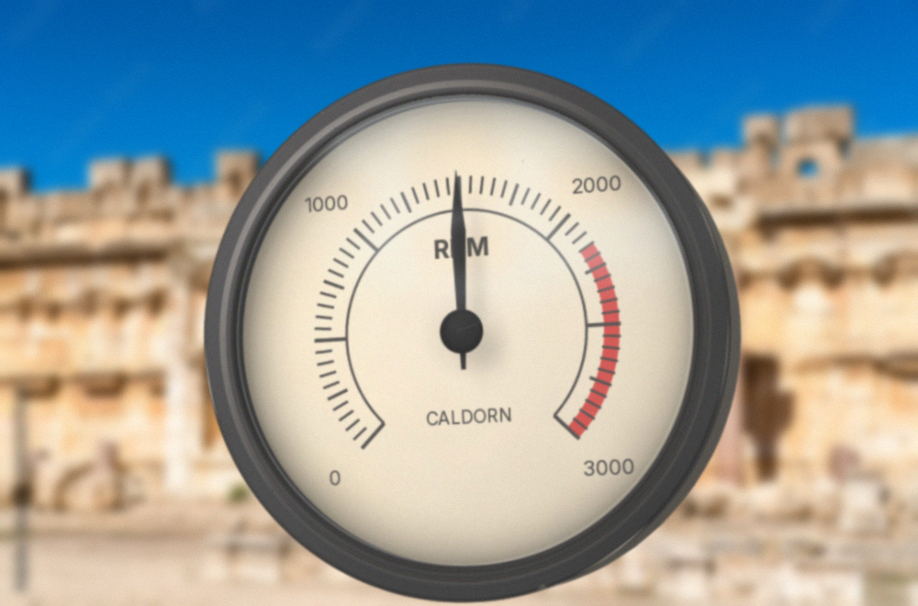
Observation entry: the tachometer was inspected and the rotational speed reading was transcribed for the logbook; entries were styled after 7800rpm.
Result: 1500rpm
